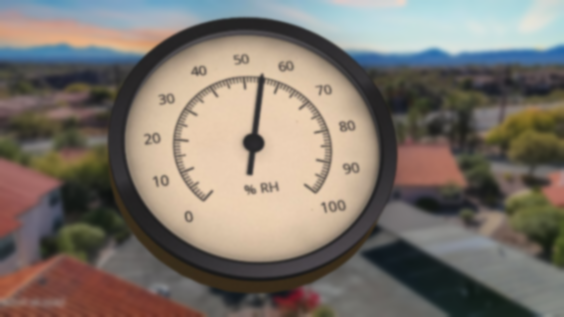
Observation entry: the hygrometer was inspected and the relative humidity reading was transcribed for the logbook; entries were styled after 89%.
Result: 55%
